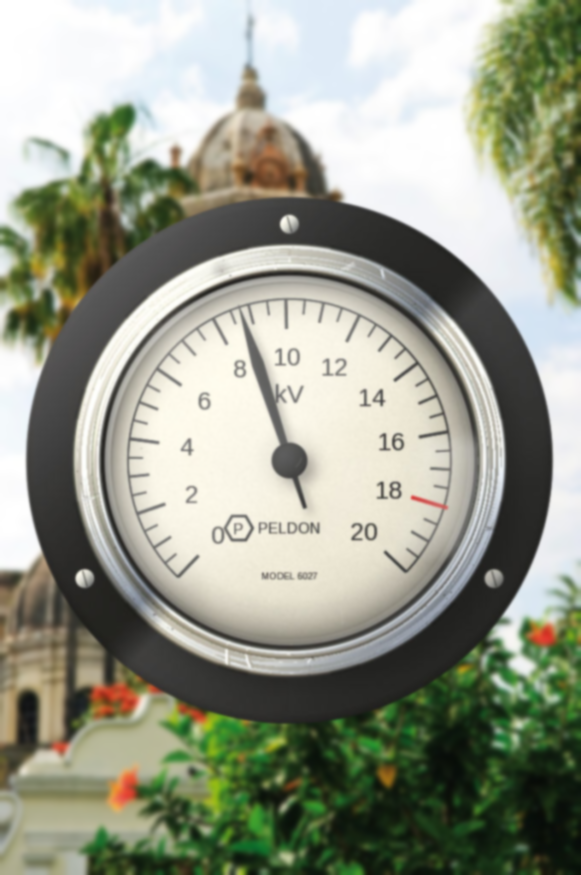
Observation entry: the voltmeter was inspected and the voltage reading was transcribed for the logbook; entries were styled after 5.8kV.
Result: 8.75kV
